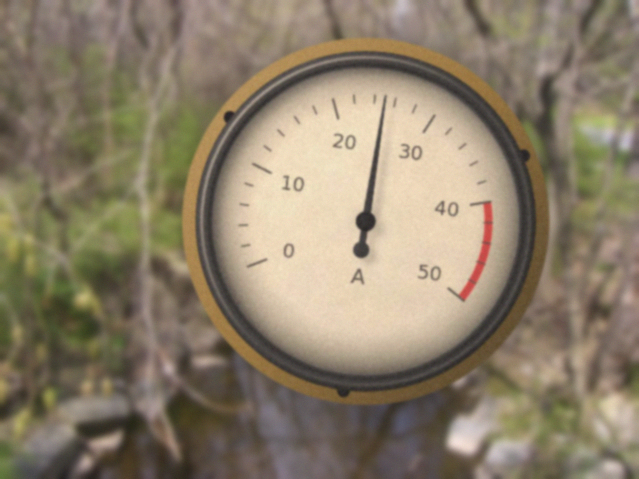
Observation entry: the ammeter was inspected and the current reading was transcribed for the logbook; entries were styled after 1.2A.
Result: 25A
